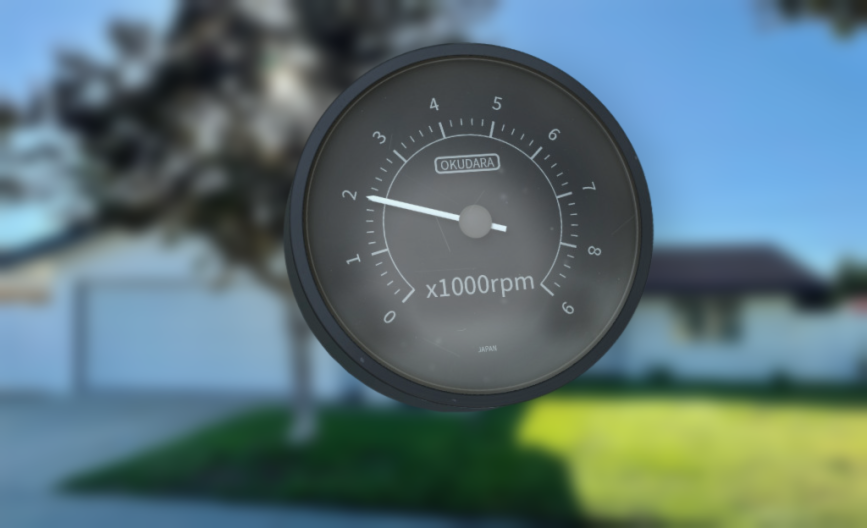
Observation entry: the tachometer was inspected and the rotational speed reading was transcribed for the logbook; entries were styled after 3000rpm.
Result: 2000rpm
